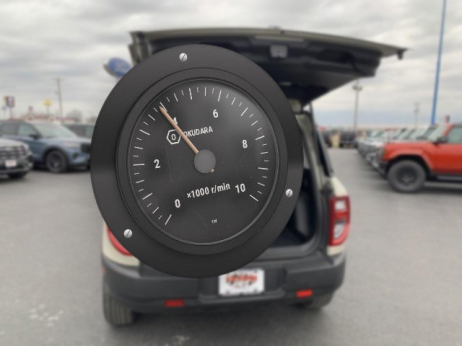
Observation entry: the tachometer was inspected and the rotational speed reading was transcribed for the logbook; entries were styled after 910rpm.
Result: 3875rpm
